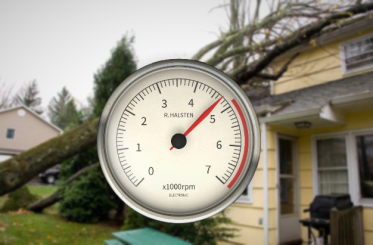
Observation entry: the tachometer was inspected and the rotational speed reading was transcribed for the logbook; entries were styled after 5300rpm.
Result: 4700rpm
